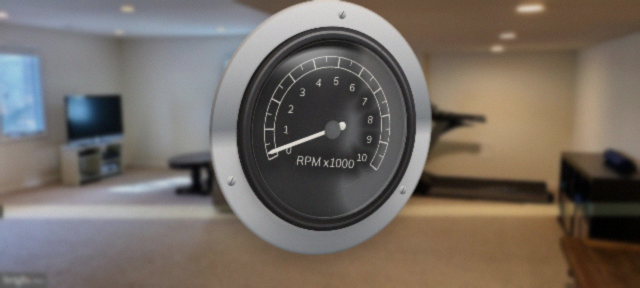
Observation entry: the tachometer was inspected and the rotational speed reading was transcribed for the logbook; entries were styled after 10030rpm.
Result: 250rpm
